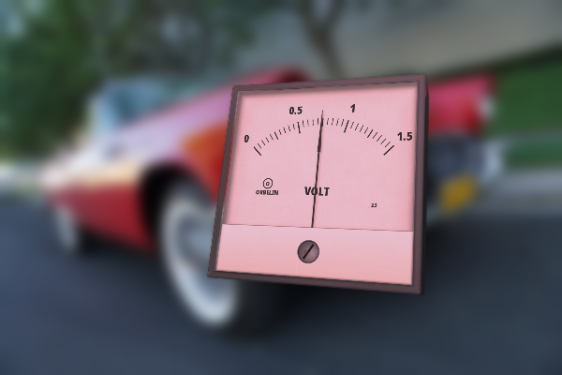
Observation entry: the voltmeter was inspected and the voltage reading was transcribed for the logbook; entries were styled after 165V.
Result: 0.75V
